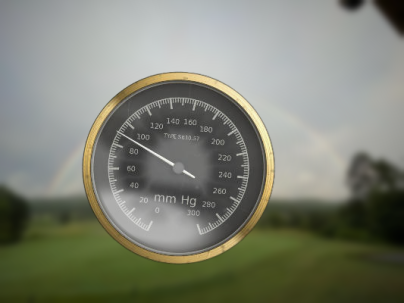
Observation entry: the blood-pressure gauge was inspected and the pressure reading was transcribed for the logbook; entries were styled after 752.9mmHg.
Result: 90mmHg
